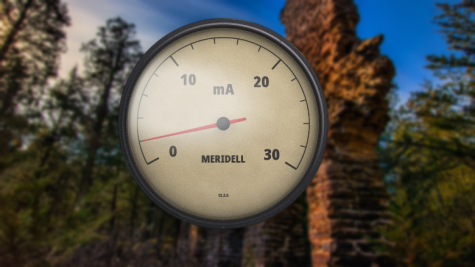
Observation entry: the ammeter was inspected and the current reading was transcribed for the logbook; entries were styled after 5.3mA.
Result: 2mA
